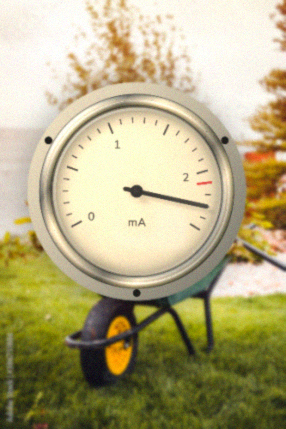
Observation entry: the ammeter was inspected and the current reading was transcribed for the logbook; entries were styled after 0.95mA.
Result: 2.3mA
